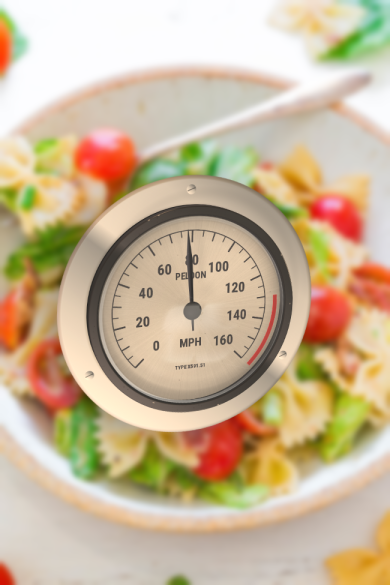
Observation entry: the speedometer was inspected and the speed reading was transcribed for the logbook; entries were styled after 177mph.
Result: 77.5mph
